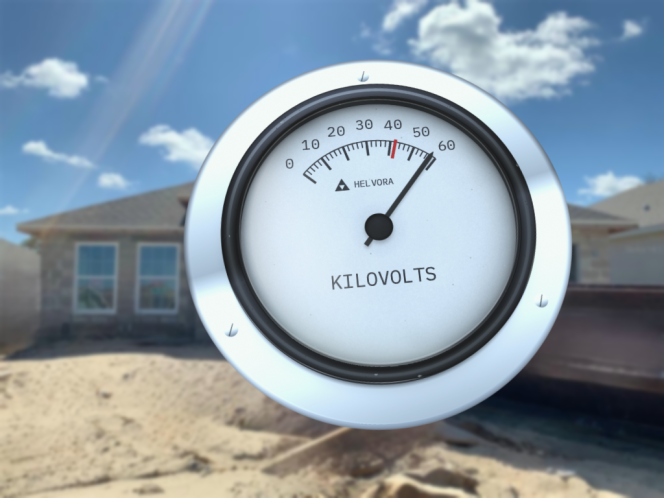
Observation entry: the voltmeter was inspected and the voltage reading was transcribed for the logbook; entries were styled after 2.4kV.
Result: 58kV
